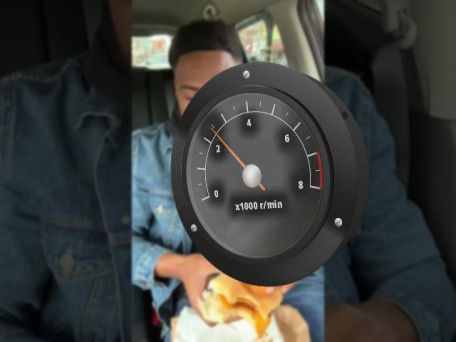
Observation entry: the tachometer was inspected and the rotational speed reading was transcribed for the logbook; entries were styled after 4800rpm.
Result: 2500rpm
